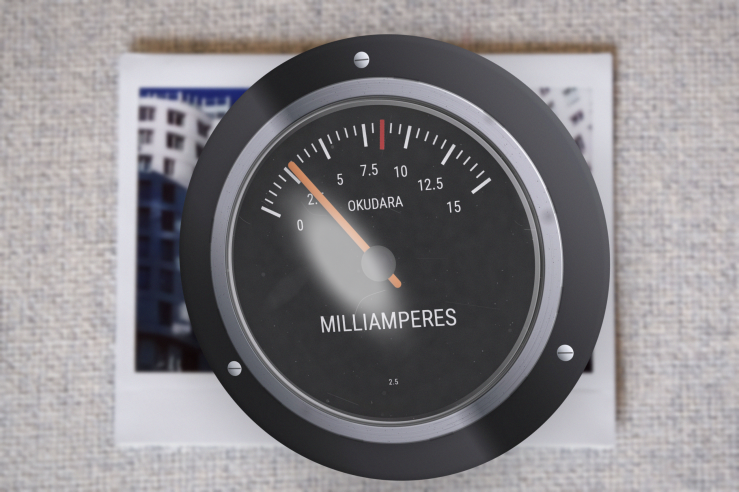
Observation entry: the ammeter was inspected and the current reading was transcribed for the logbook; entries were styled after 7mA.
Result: 3mA
